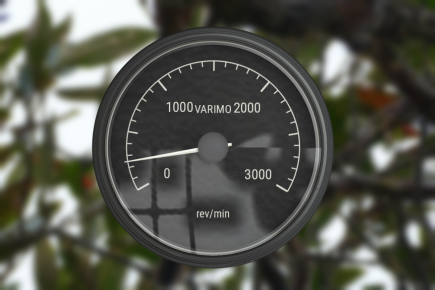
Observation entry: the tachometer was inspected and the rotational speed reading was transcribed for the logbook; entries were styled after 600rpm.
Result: 250rpm
